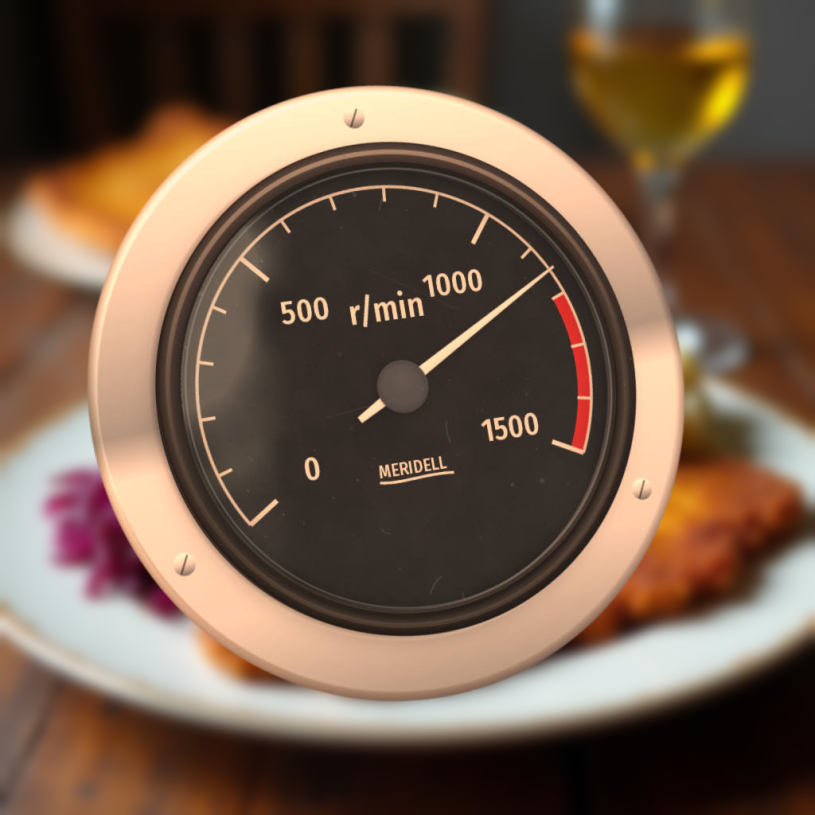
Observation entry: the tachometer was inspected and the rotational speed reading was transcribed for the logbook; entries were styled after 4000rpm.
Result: 1150rpm
